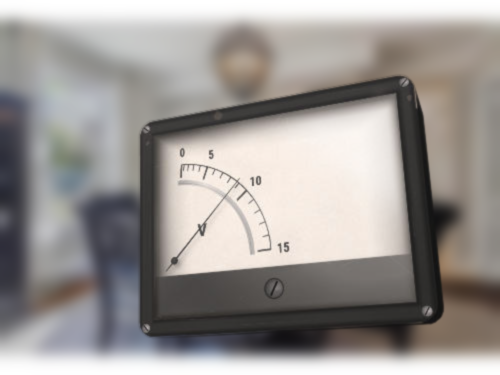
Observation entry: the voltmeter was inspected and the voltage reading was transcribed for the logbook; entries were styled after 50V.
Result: 9V
